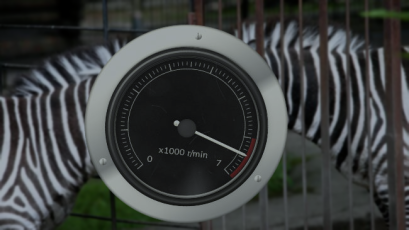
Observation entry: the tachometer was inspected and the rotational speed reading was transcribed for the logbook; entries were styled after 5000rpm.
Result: 6400rpm
